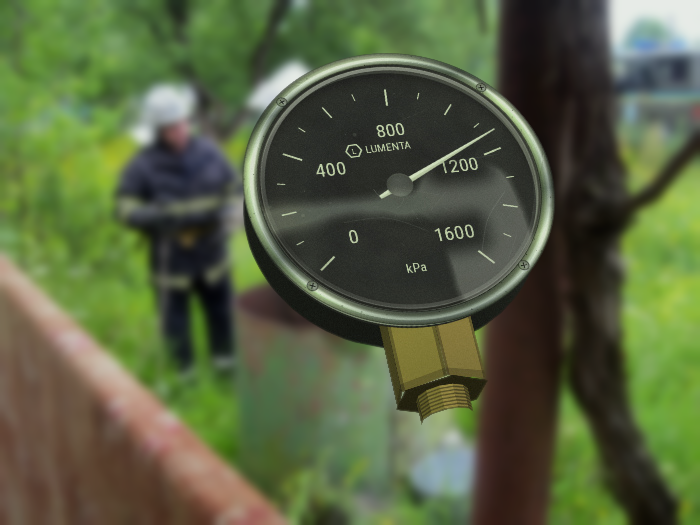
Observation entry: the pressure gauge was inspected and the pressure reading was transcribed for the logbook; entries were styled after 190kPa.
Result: 1150kPa
